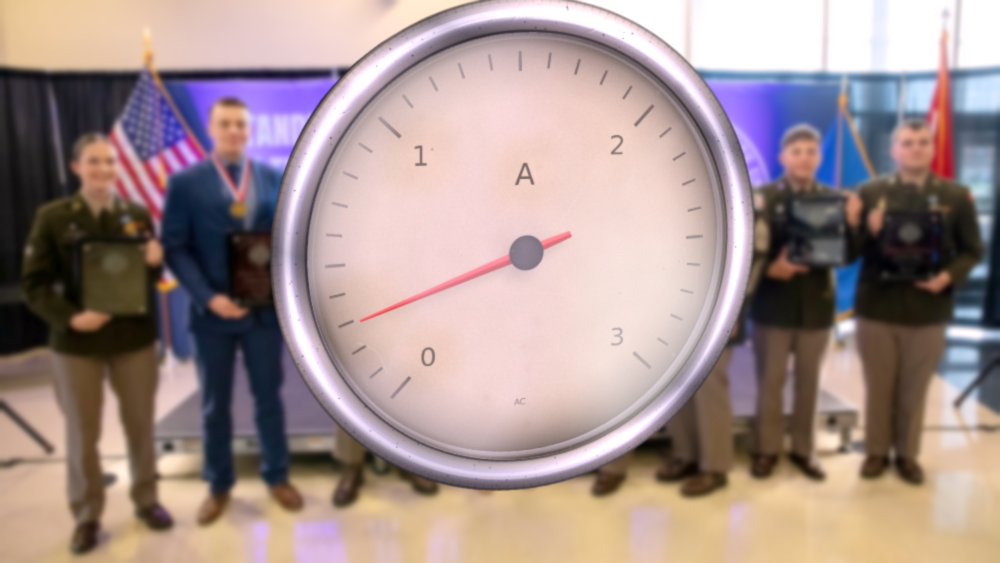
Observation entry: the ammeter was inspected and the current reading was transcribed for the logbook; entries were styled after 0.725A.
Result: 0.3A
